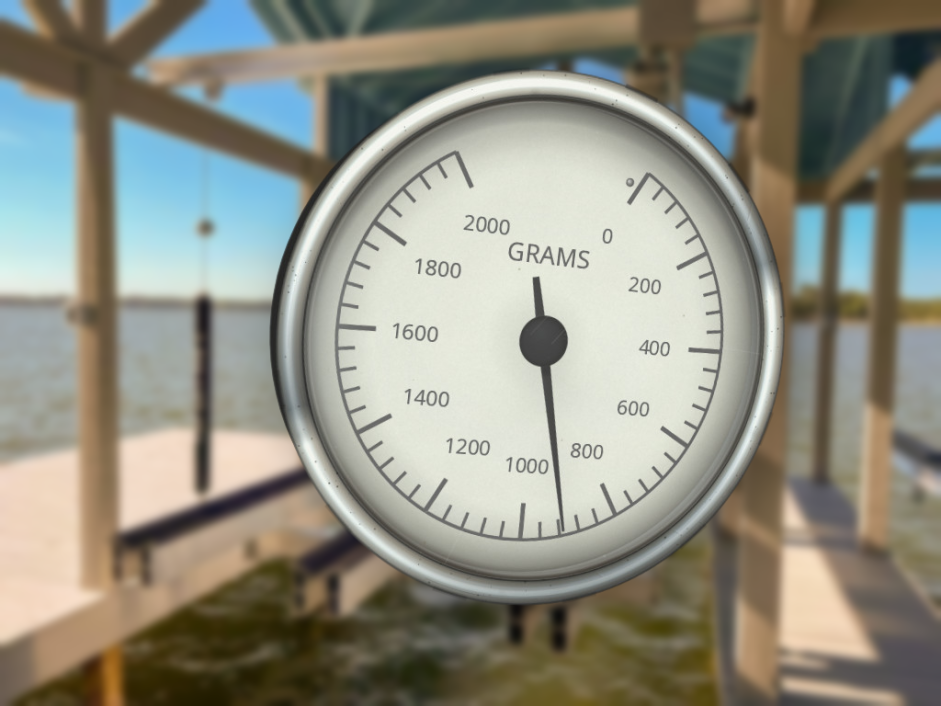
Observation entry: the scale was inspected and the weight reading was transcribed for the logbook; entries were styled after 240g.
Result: 920g
